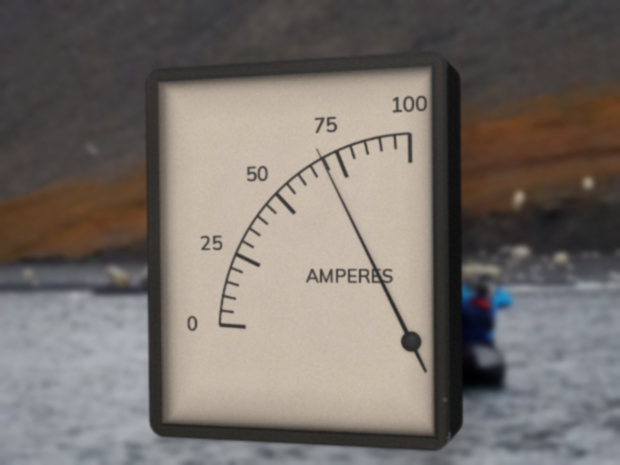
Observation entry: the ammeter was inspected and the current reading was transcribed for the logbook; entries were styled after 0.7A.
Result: 70A
